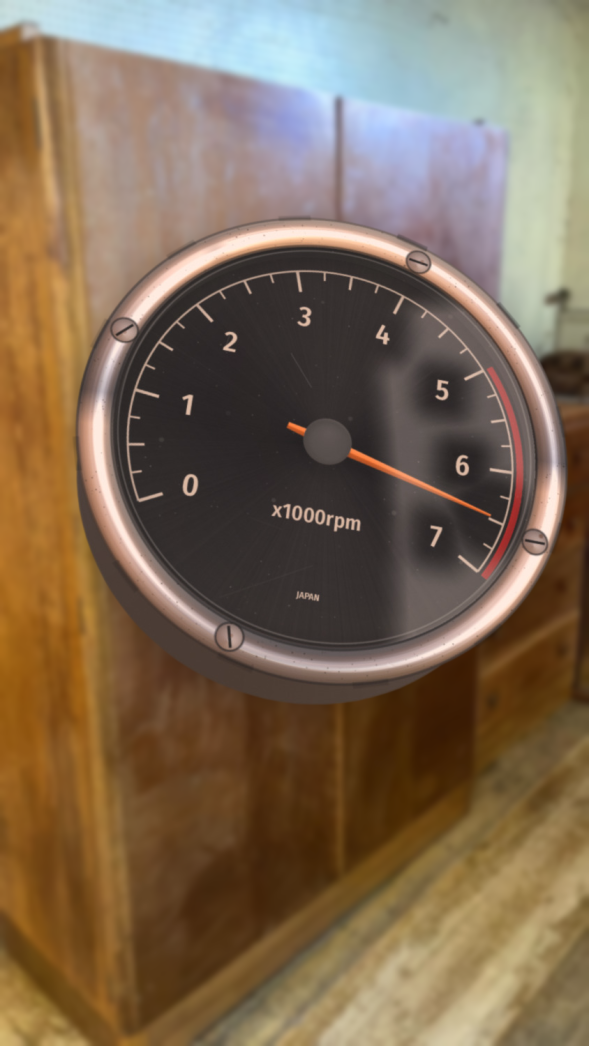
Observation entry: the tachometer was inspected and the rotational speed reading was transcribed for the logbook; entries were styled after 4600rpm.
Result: 6500rpm
